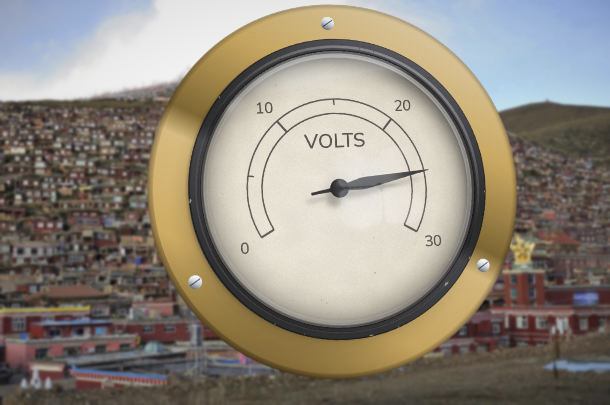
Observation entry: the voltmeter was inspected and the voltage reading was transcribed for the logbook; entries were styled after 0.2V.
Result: 25V
